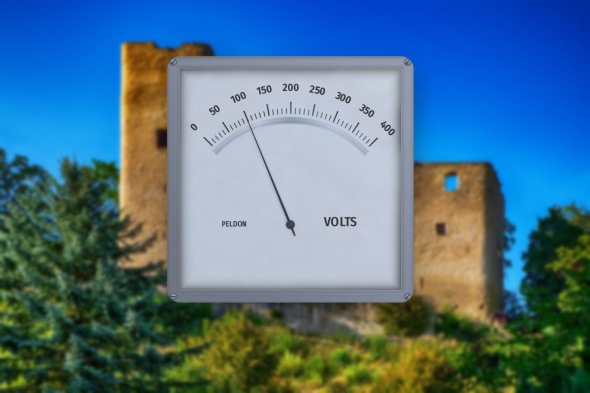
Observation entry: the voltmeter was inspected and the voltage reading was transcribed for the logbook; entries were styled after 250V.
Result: 100V
